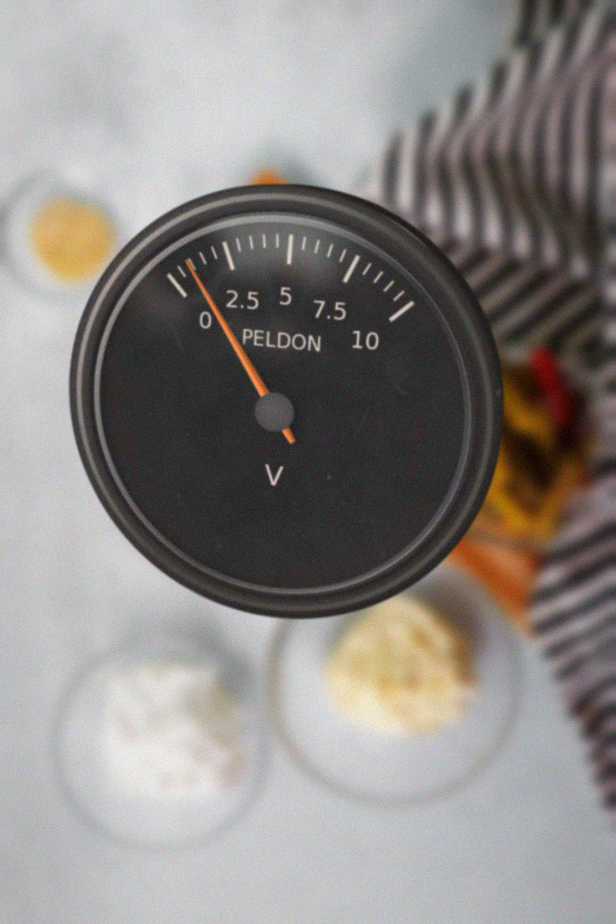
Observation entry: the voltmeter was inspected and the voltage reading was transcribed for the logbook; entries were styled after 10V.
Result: 1V
